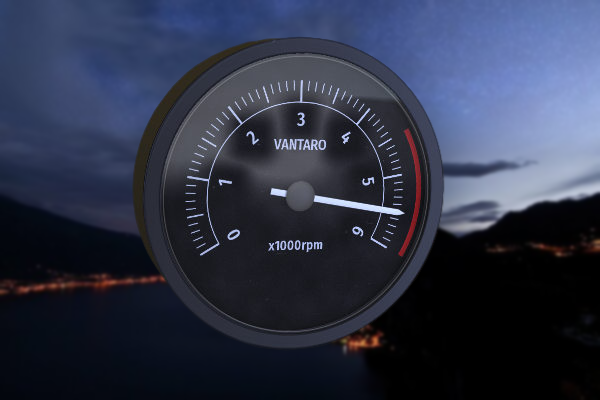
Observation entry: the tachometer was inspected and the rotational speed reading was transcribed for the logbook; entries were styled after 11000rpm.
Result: 5500rpm
